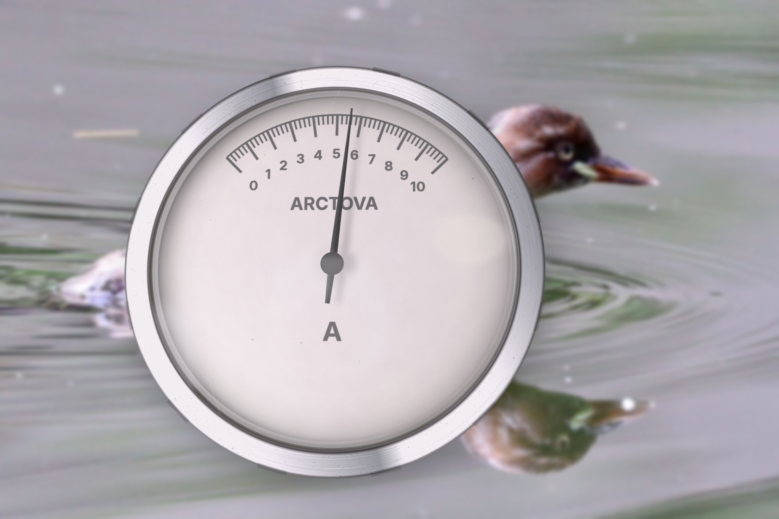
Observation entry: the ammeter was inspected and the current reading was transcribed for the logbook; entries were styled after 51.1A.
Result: 5.6A
